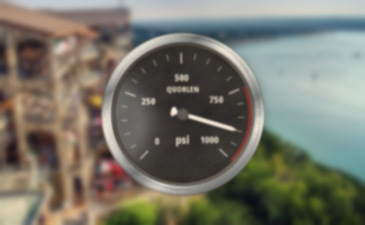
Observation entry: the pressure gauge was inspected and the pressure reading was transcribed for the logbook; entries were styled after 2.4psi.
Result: 900psi
